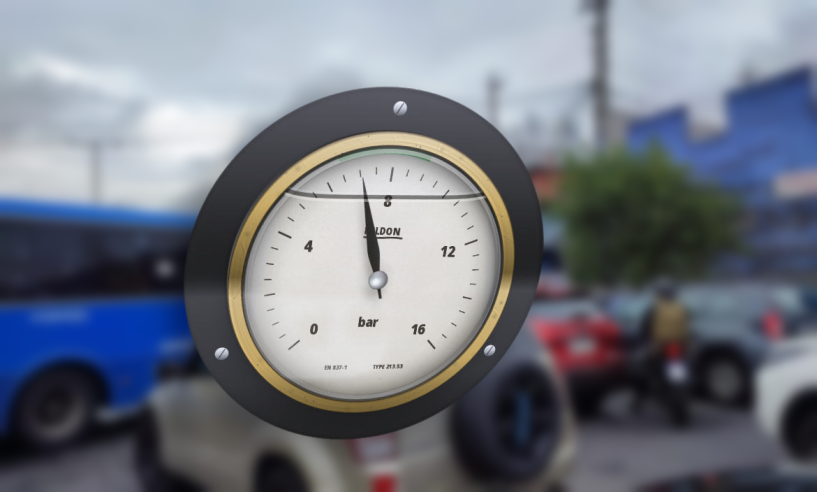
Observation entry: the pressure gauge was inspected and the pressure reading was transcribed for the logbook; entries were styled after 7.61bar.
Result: 7bar
